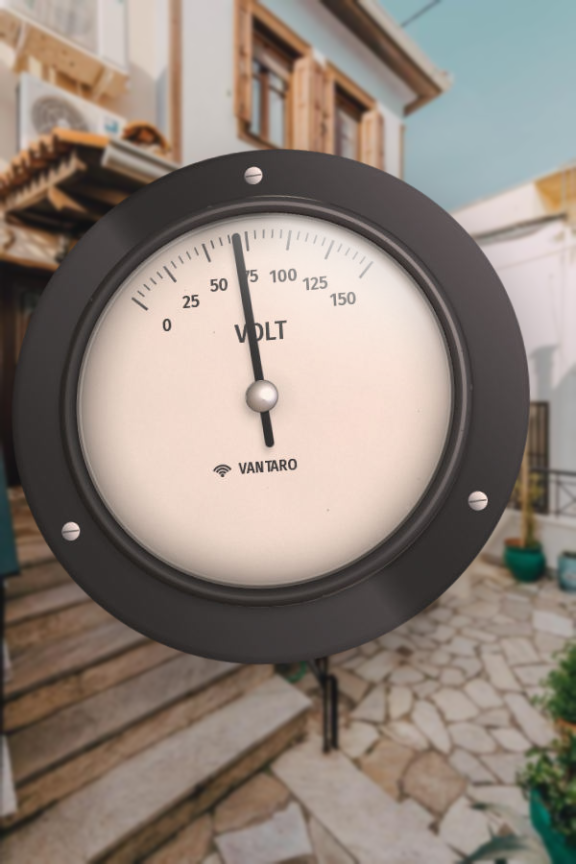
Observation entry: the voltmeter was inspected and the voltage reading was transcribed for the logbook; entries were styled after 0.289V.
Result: 70V
